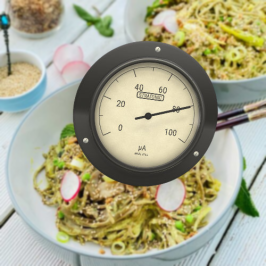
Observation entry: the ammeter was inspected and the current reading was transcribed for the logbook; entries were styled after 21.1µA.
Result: 80µA
